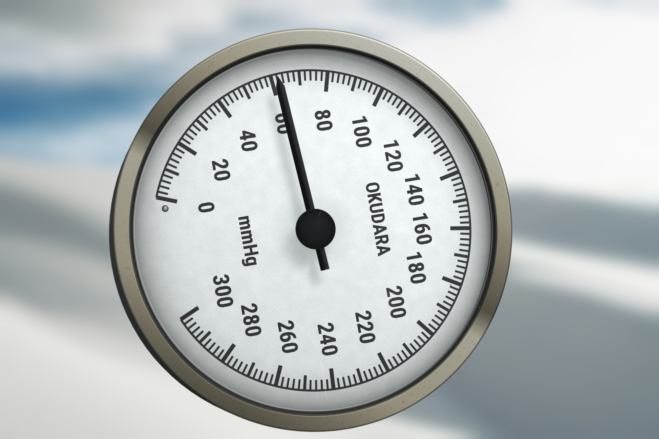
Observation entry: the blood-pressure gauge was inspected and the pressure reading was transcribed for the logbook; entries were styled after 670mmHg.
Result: 62mmHg
